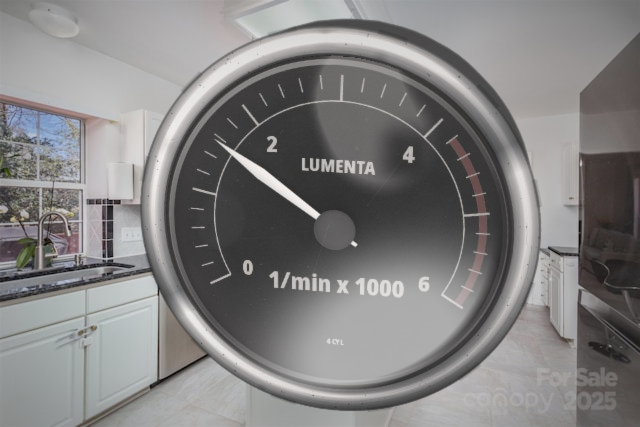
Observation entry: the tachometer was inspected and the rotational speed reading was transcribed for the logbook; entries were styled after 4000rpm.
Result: 1600rpm
